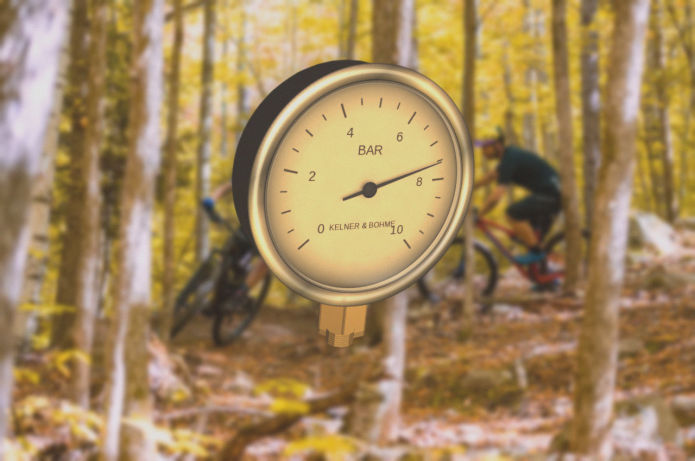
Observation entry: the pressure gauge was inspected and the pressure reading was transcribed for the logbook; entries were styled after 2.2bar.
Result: 7.5bar
